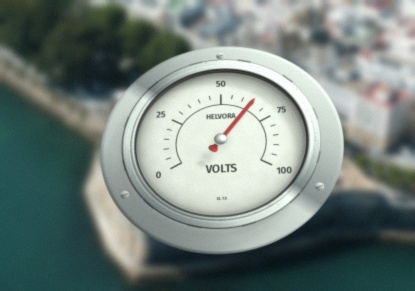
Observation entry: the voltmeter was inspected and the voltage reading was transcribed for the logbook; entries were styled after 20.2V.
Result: 65V
